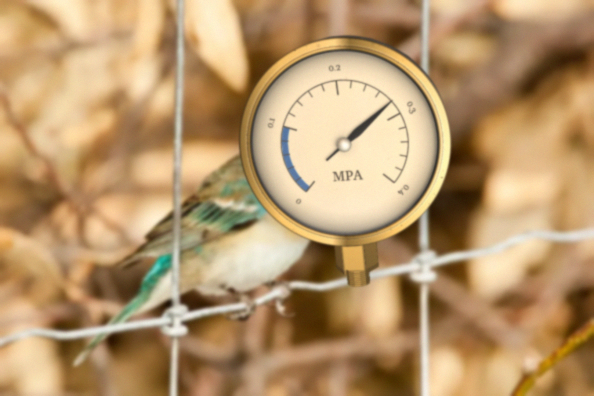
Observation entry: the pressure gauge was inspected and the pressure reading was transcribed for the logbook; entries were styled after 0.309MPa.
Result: 0.28MPa
